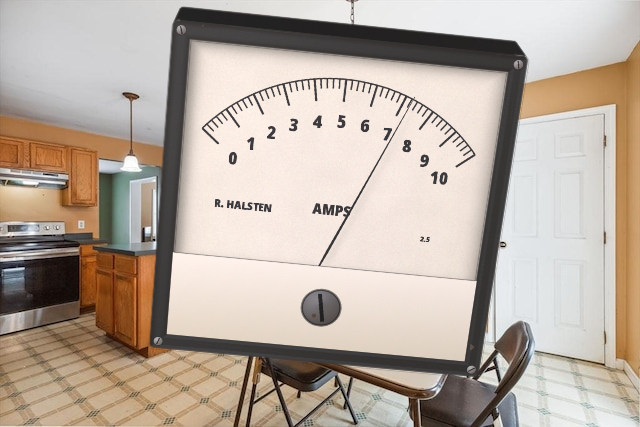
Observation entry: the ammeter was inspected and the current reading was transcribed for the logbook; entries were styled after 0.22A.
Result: 7.2A
